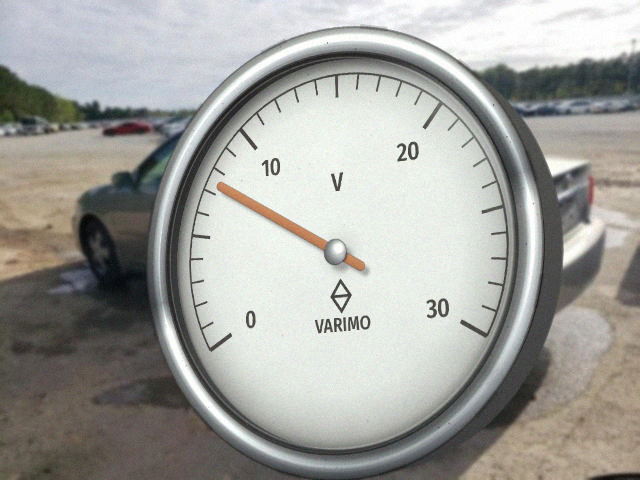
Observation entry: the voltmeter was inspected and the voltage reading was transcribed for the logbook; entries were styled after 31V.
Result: 7.5V
